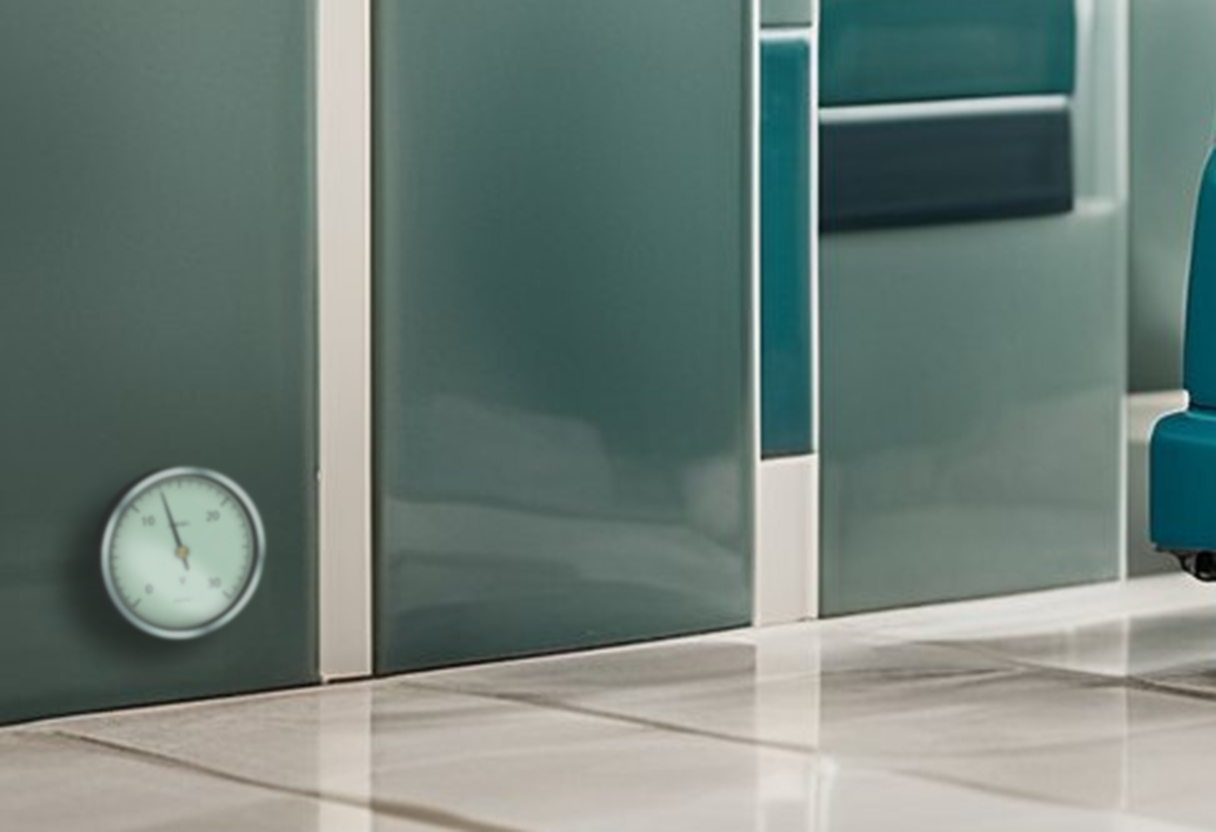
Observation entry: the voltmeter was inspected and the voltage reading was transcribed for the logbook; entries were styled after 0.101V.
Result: 13V
